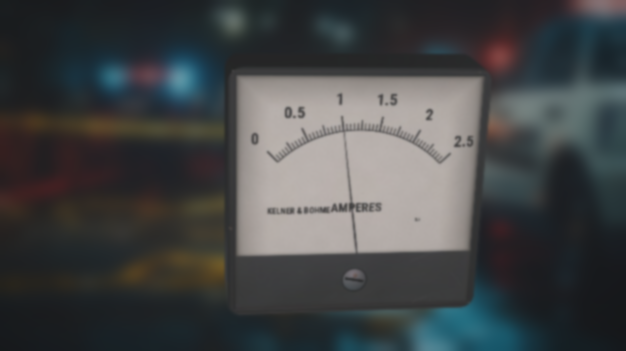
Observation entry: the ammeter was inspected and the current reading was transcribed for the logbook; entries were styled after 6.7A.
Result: 1A
